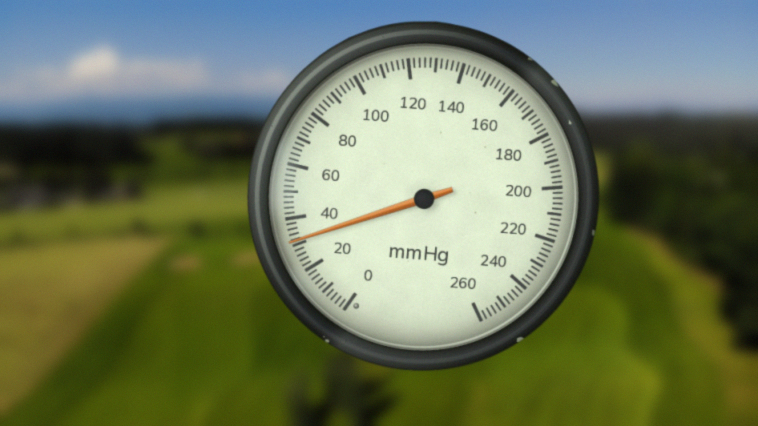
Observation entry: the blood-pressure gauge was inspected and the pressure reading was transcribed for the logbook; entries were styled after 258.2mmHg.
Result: 32mmHg
